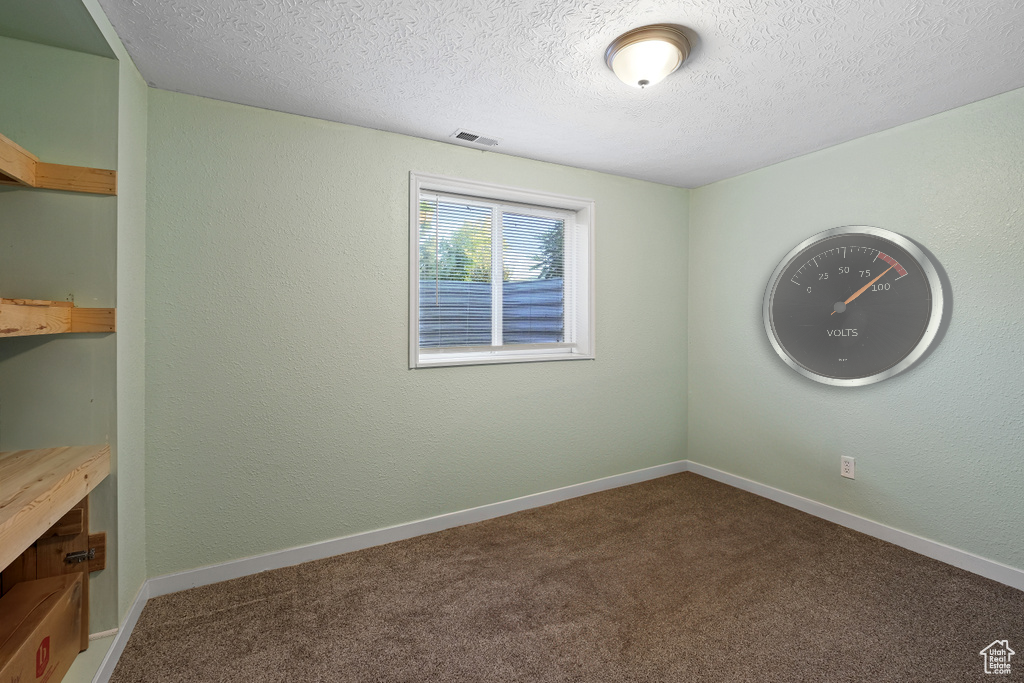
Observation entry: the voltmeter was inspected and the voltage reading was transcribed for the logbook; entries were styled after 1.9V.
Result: 90V
